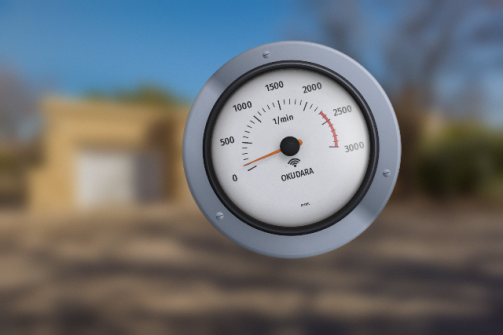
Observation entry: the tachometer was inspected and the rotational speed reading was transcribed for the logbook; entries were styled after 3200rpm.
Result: 100rpm
